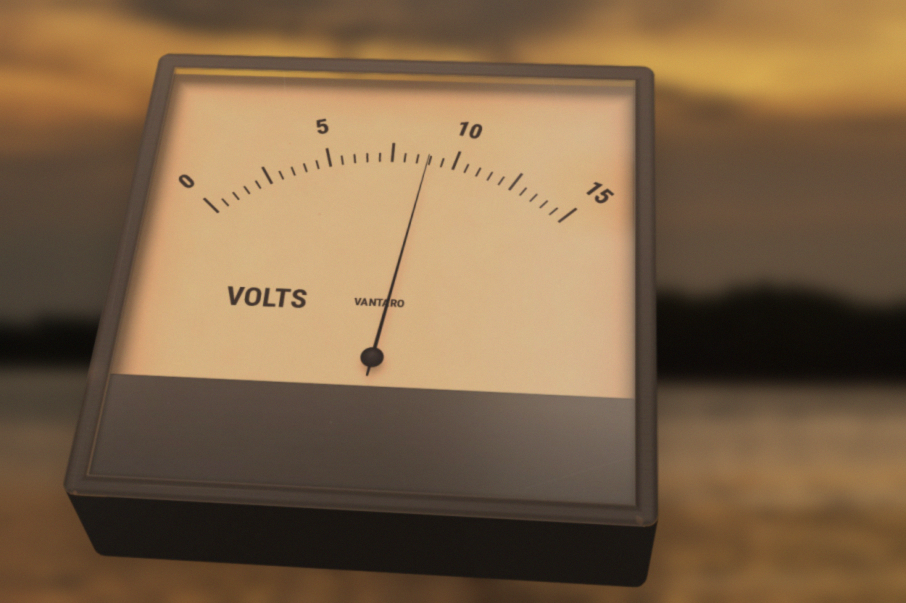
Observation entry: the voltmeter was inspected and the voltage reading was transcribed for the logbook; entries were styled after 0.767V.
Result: 9V
